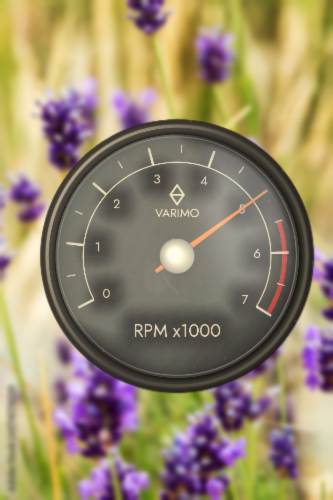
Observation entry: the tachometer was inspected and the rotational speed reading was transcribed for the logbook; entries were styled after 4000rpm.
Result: 5000rpm
